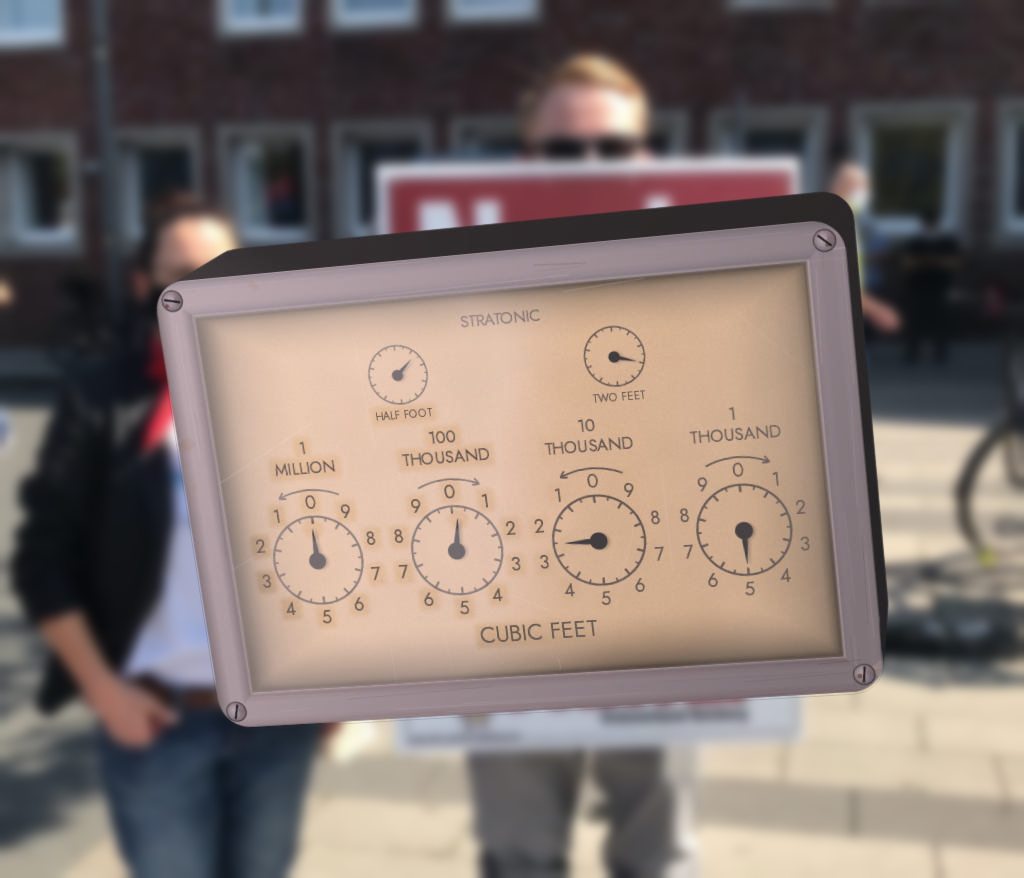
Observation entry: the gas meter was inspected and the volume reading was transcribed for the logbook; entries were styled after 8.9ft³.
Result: 2500ft³
